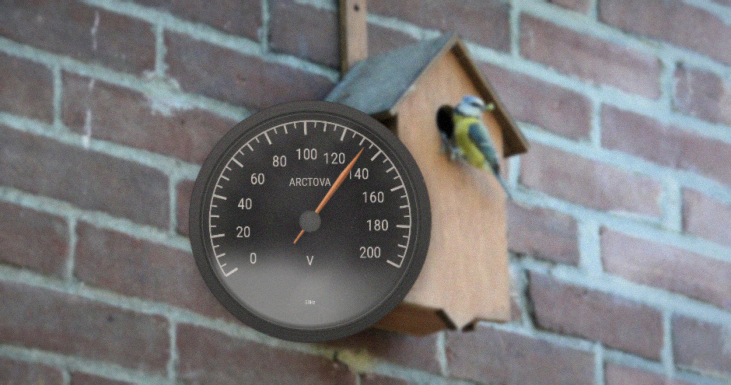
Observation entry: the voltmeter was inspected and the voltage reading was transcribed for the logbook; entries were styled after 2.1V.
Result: 132.5V
